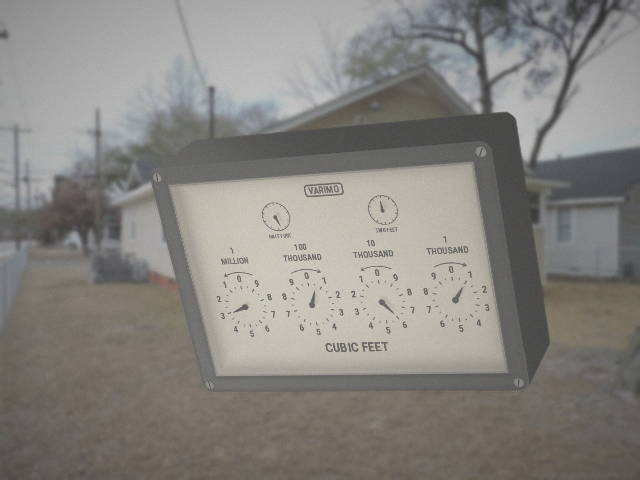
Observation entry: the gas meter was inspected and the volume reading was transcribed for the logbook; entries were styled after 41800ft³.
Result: 306100ft³
